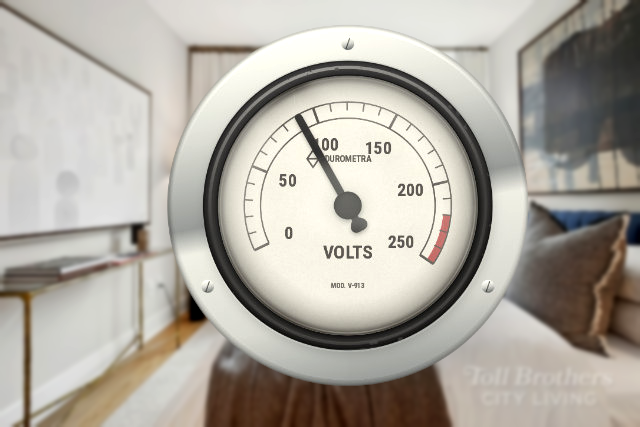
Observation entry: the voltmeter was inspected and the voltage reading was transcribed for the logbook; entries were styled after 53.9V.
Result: 90V
